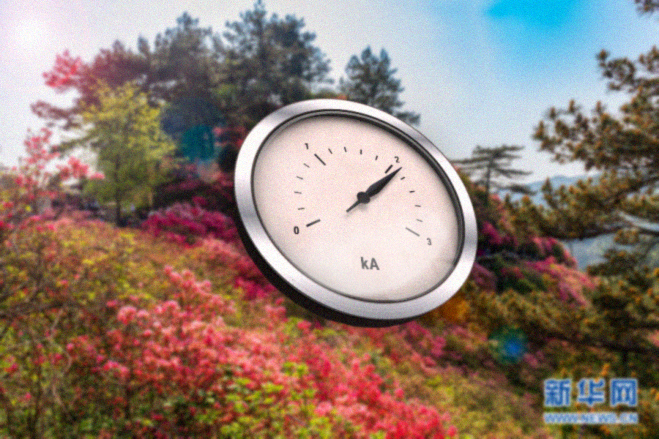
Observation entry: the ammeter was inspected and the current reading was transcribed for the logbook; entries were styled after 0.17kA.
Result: 2.1kA
